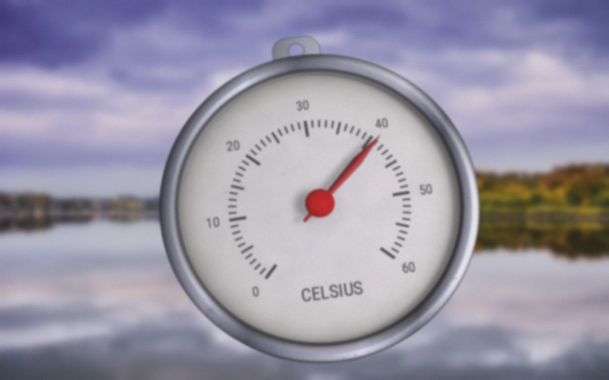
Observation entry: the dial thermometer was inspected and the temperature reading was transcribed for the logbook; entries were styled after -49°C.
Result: 41°C
